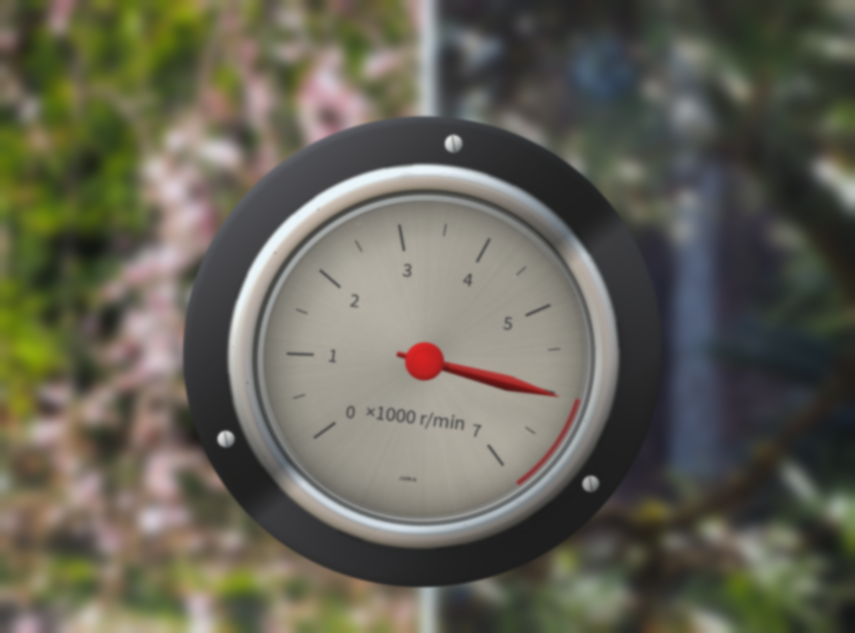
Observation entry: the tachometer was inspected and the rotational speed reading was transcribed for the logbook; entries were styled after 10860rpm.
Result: 6000rpm
